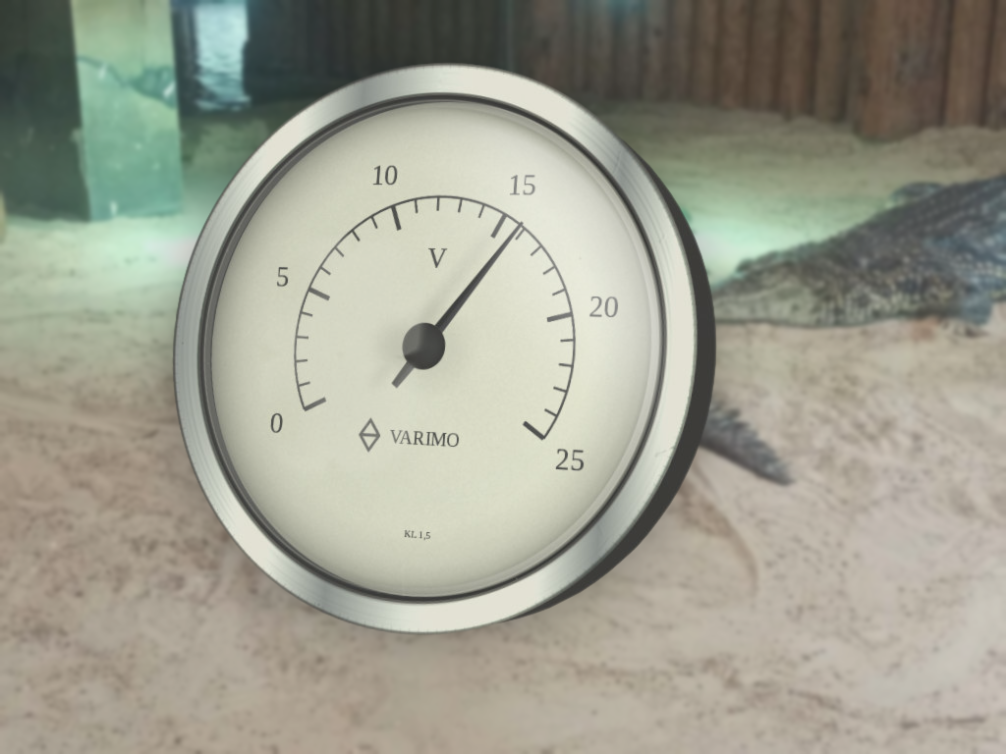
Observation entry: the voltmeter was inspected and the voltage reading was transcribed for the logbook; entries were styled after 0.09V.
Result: 16V
